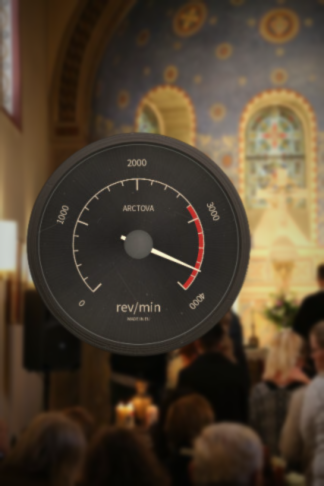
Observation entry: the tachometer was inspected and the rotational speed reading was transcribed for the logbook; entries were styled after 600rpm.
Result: 3700rpm
